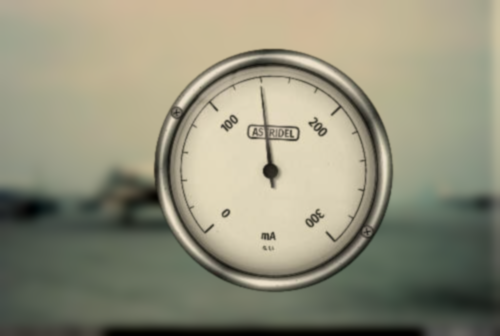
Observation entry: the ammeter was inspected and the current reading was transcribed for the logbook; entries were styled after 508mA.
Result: 140mA
